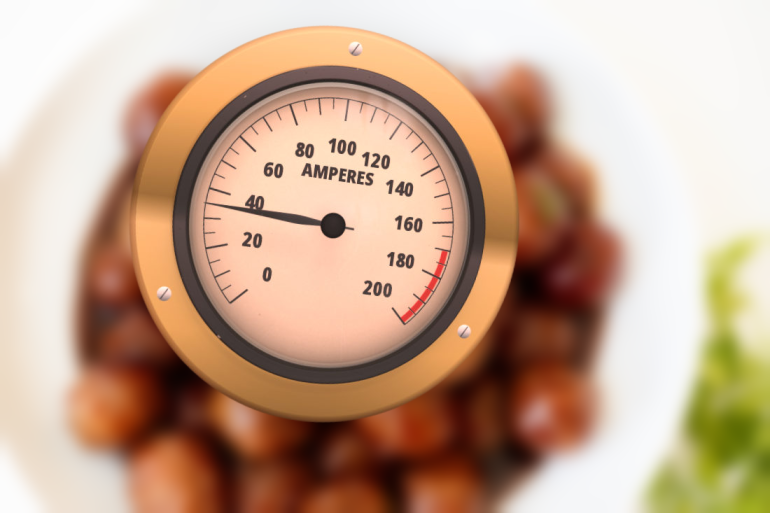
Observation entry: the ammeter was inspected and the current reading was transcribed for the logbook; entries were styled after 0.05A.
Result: 35A
